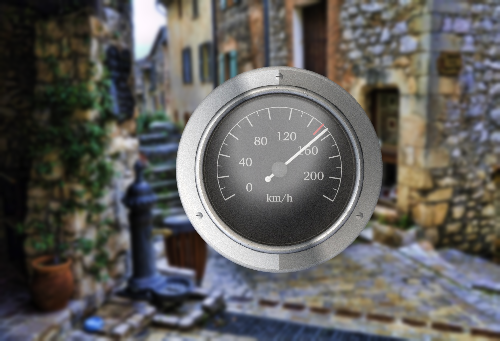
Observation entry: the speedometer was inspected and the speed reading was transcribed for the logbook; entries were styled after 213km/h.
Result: 155km/h
